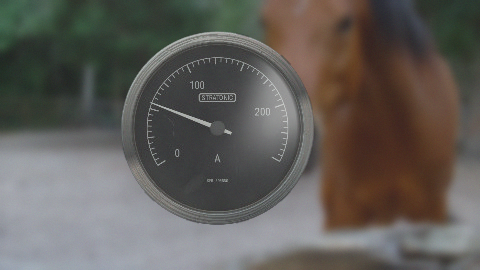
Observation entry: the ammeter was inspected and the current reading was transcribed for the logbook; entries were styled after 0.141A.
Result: 55A
